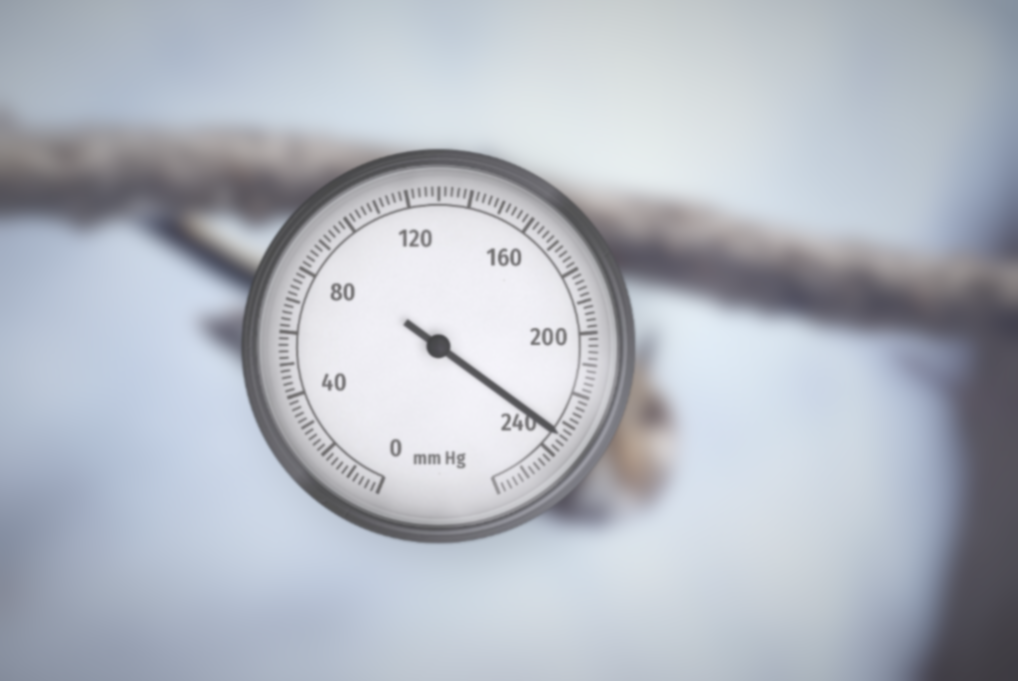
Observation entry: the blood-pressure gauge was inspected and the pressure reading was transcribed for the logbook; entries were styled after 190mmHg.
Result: 234mmHg
